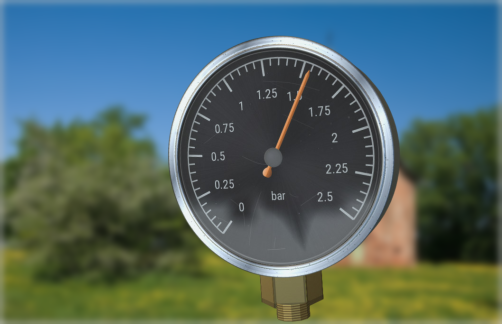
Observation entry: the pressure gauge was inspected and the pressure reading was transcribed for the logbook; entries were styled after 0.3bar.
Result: 1.55bar
